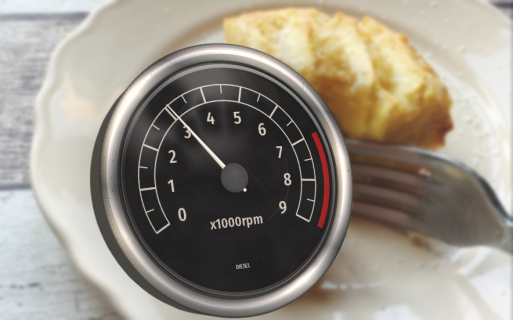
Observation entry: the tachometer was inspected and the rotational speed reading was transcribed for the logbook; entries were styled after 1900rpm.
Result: 3000rpm
